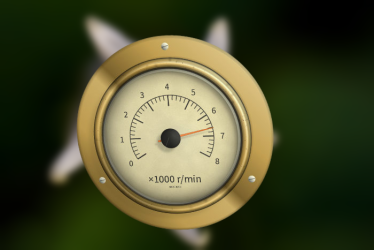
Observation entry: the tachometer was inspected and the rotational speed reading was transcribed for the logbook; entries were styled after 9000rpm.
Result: 6600rpm
